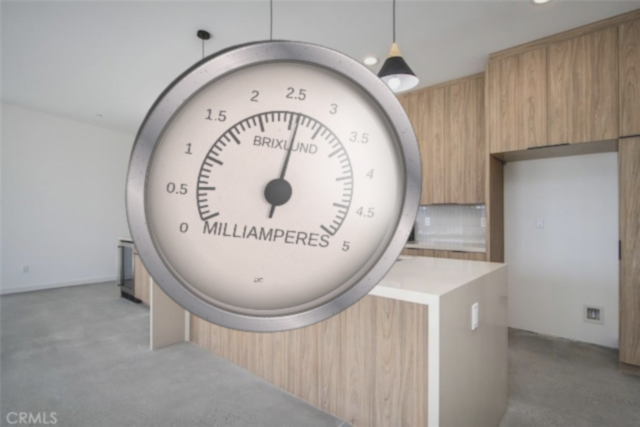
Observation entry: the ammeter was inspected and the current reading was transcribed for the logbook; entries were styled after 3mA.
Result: 2.6mA
